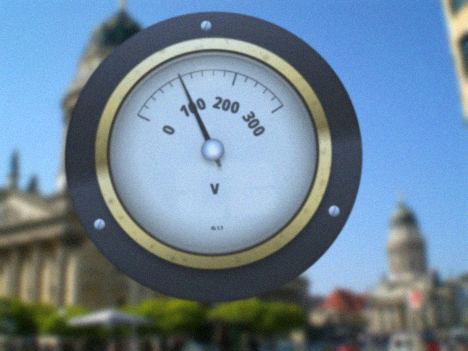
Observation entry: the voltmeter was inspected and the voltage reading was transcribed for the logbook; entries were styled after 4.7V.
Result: 100V
